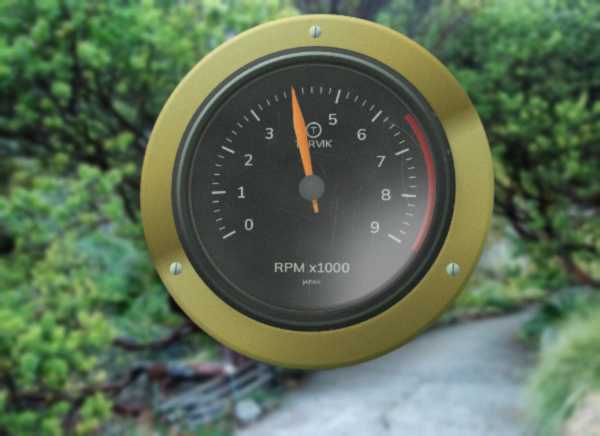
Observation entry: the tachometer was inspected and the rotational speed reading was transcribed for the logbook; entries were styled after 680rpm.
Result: 4000rpm
